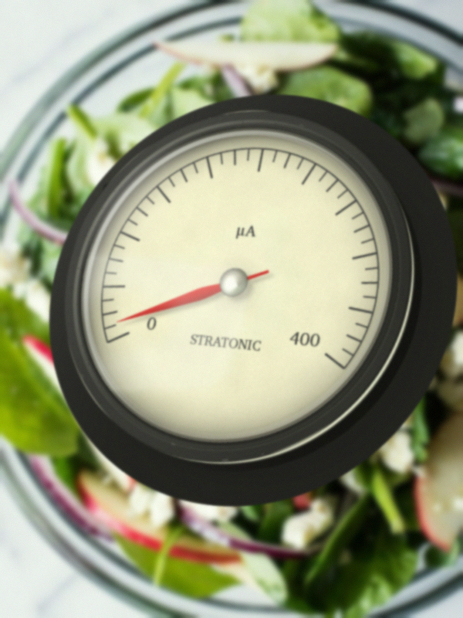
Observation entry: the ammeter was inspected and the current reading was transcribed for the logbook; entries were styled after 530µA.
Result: 10µA
